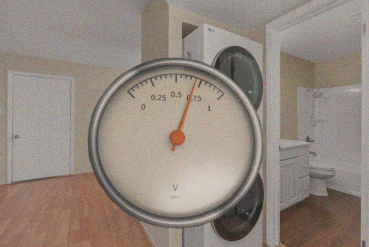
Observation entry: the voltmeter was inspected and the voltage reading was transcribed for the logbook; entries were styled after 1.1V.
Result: 0.7V
